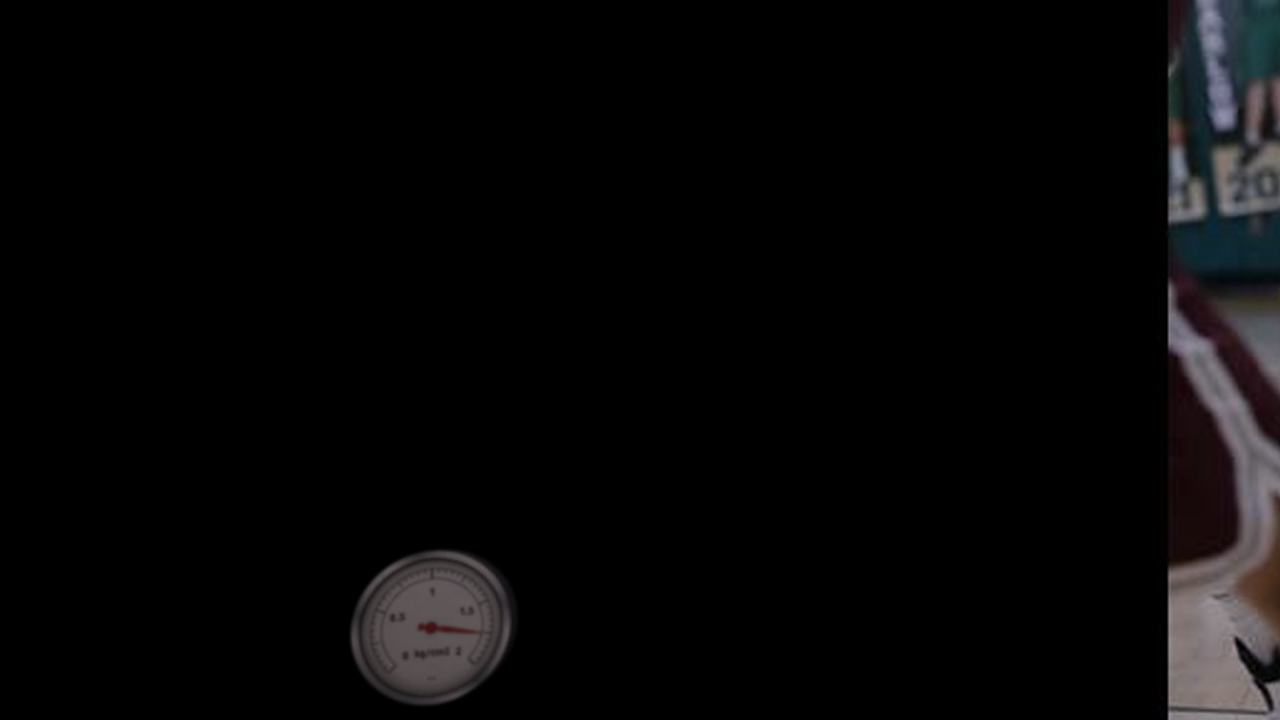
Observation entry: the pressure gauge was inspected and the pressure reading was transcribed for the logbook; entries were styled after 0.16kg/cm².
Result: 1.75kg/cm²
